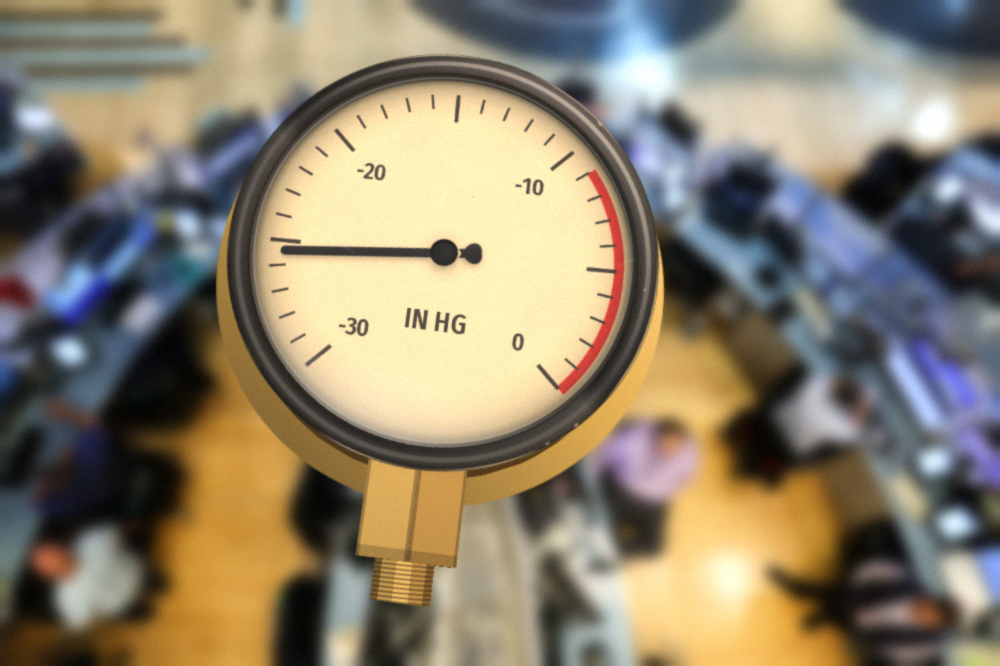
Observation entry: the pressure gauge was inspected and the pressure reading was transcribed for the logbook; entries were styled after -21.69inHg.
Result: -25.5inHg
